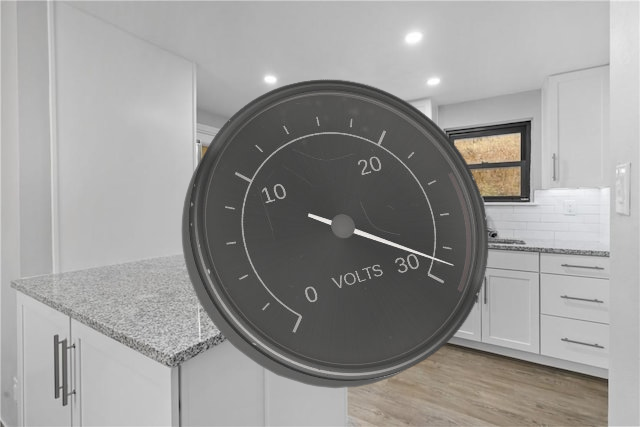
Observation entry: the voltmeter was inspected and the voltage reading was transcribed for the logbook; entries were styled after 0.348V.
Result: 29V
